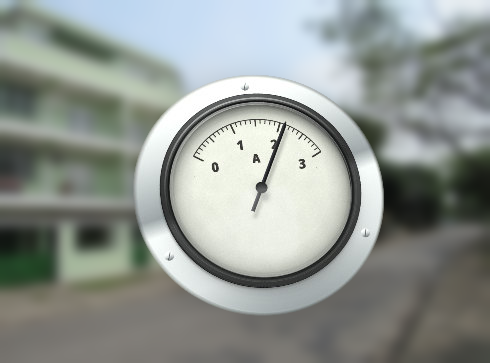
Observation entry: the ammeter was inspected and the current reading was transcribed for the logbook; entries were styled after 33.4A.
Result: 2.1A
